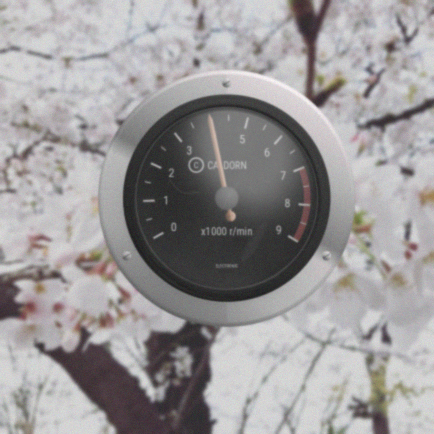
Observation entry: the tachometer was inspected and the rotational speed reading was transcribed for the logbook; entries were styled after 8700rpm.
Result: 4000rpm
